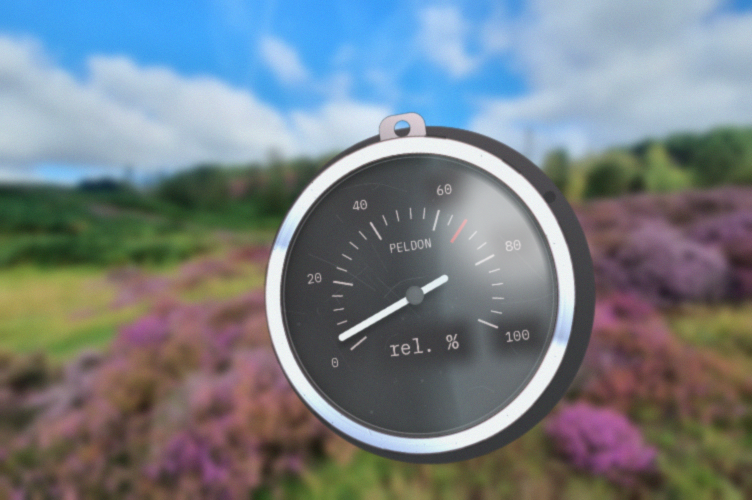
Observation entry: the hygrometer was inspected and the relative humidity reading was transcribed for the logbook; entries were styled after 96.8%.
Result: 4%
